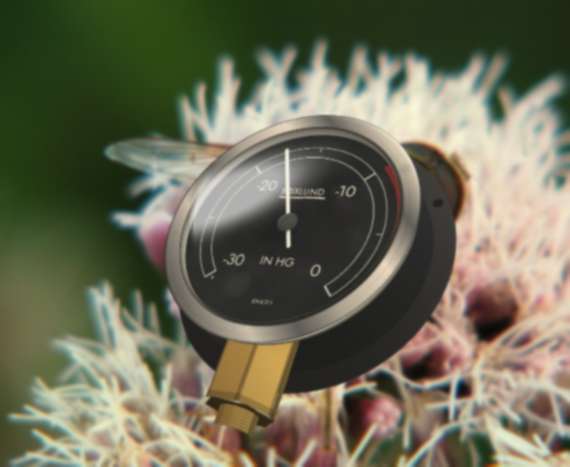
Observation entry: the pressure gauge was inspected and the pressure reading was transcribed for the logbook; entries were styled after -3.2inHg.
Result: -17.5inHg
